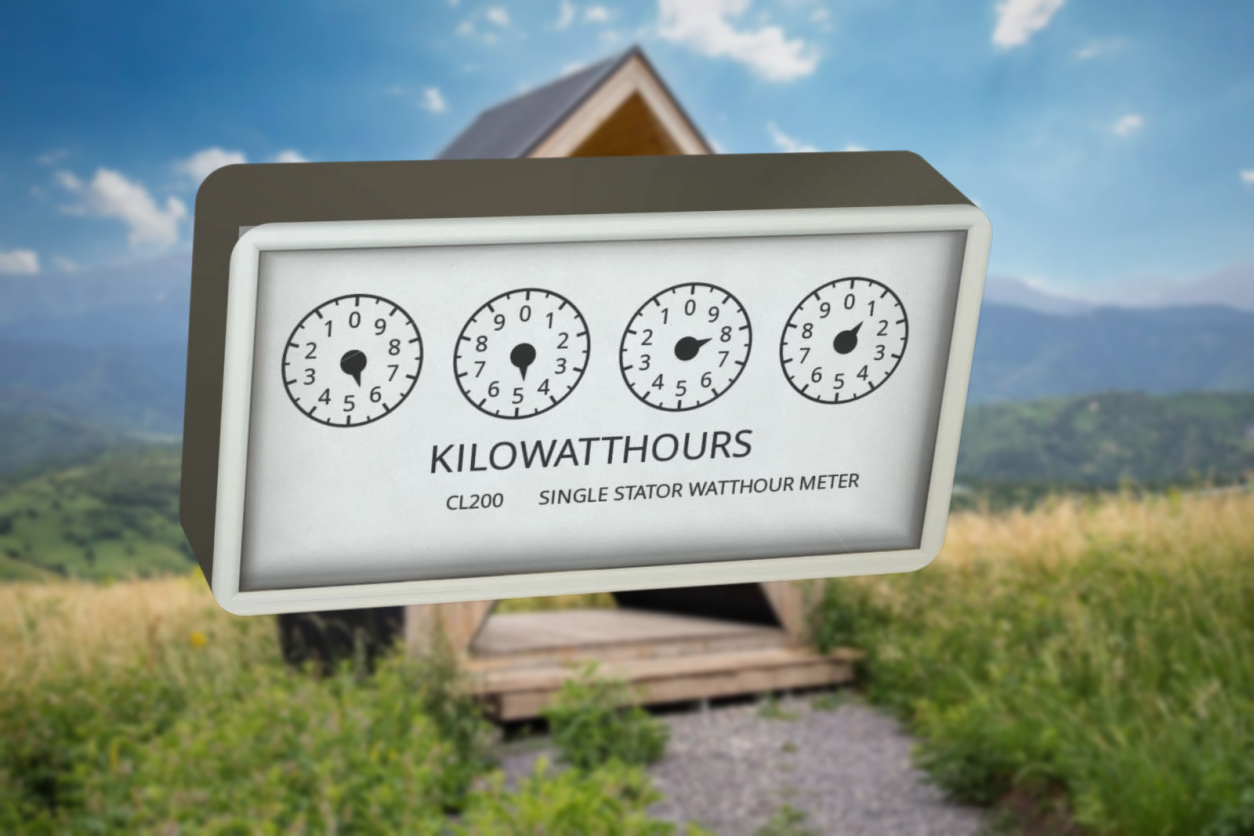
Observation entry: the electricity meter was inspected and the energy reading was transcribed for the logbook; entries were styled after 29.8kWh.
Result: 5481kWh
